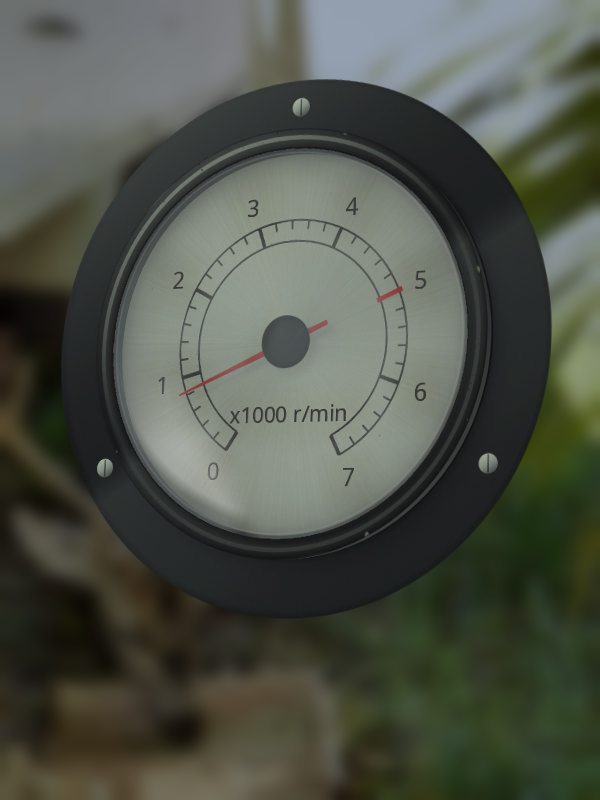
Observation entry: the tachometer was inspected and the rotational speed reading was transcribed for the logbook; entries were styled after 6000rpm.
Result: 800rpm
